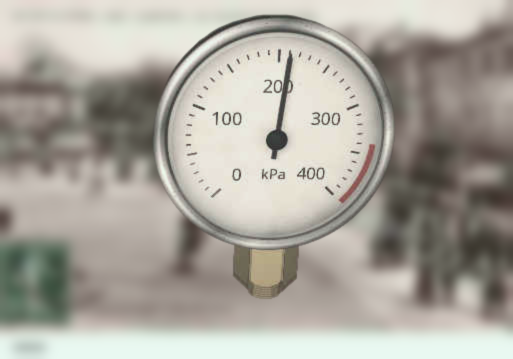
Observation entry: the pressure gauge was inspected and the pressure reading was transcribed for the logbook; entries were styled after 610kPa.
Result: 210kPa
